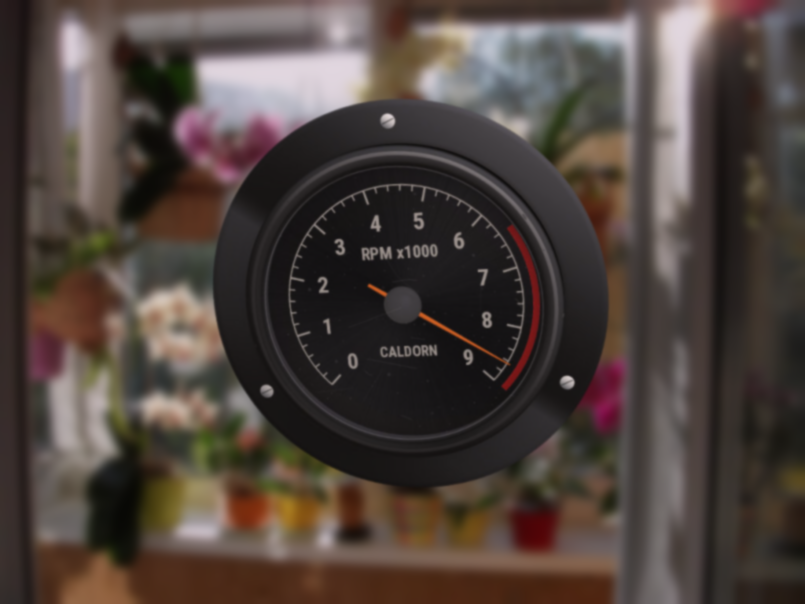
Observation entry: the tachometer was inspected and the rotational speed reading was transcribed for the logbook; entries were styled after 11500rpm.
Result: 8600rpm
